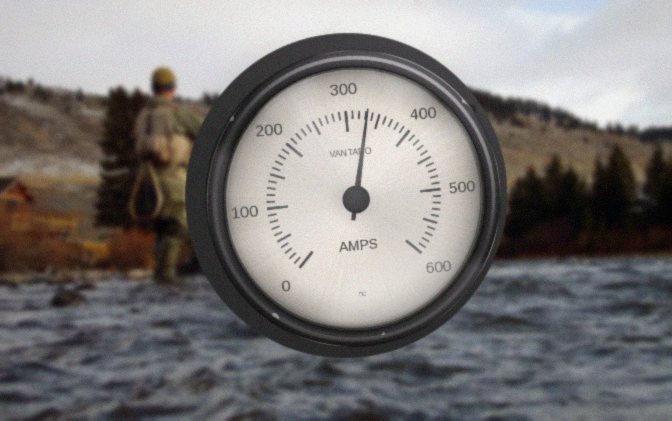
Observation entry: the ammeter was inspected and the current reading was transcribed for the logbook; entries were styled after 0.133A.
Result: 330A
